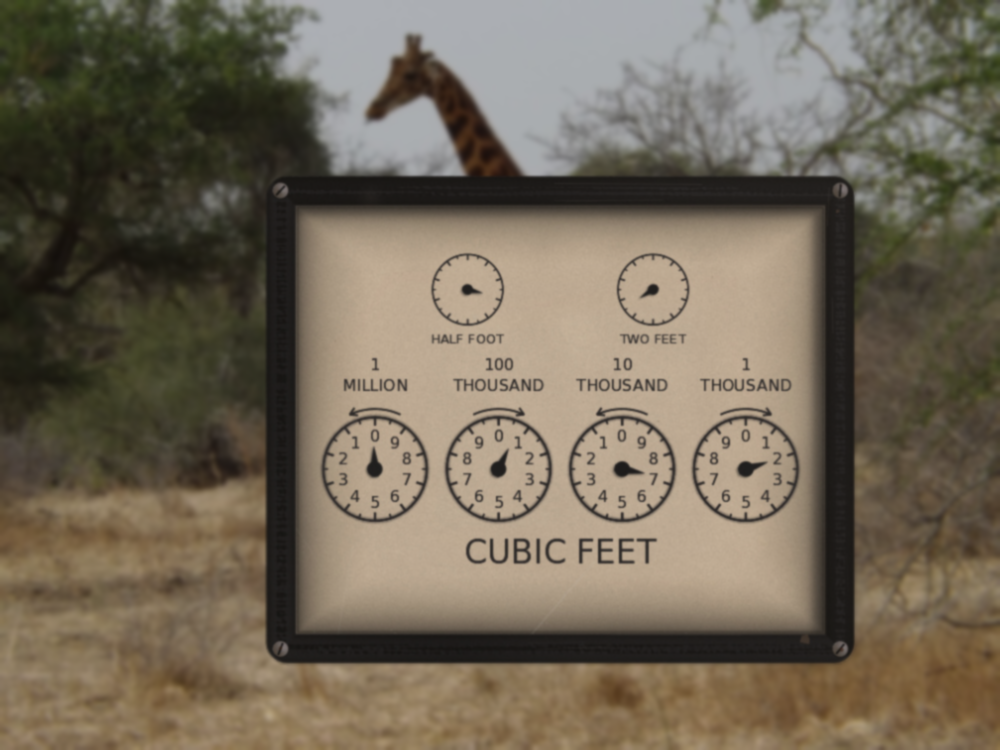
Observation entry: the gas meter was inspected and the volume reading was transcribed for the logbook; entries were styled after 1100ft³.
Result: 7200ft³
